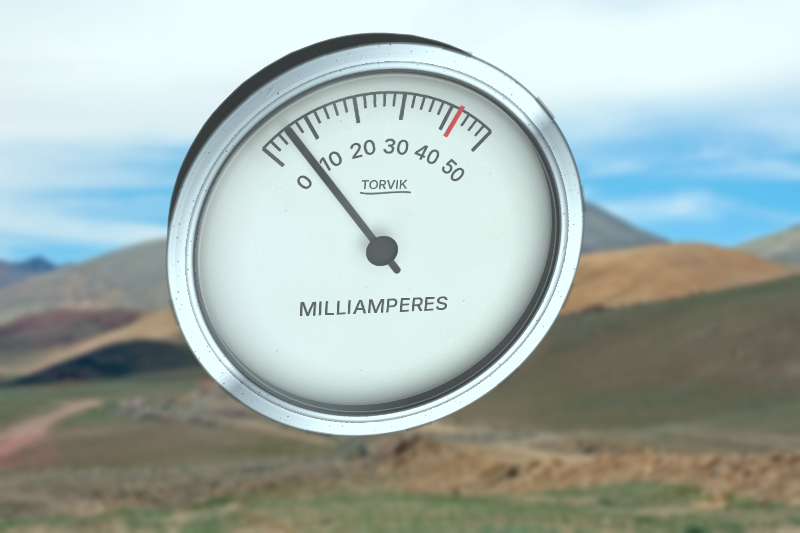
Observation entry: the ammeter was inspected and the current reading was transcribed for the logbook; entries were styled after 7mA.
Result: 6mA
